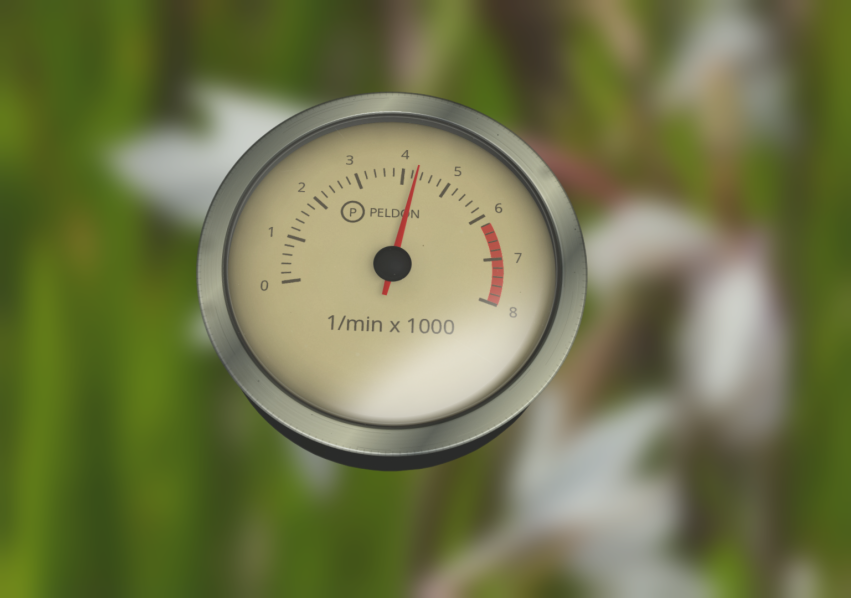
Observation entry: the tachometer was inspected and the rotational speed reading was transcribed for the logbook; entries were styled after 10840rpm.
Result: 4300rpm
